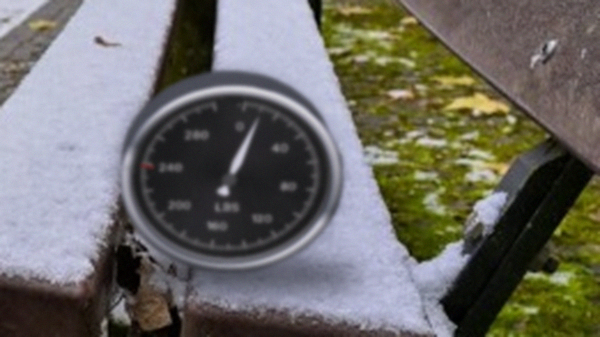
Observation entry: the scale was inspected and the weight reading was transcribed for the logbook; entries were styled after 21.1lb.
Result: 10lb
